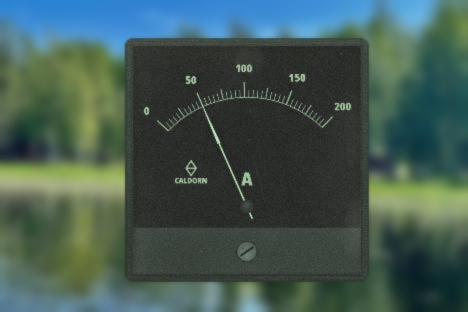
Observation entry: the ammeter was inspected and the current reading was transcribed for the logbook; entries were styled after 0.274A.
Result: 50A
